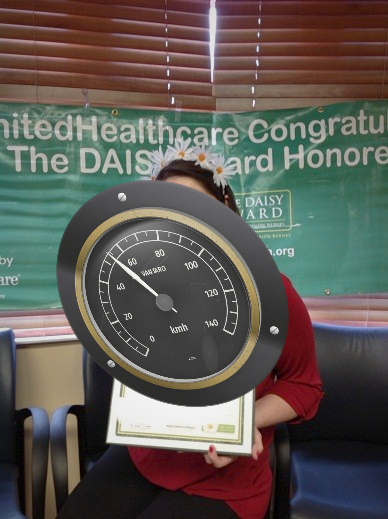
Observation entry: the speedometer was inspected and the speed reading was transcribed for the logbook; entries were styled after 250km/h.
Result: 55km/h
